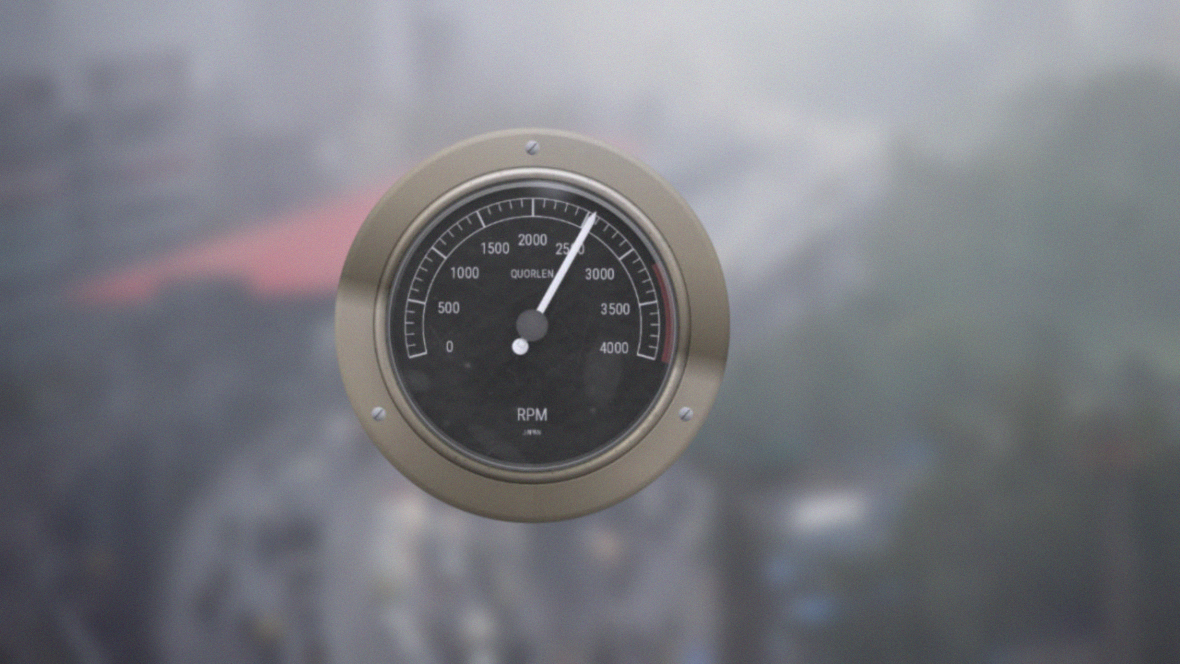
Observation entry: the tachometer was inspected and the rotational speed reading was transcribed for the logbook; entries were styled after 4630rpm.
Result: 2550rpm
